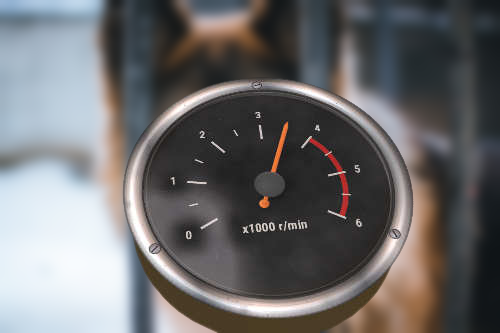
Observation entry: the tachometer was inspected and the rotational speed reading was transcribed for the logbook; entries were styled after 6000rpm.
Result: 3500rpm
